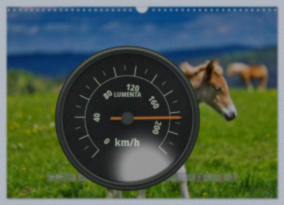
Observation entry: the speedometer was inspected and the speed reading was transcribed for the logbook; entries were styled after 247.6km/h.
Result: 185km/h
